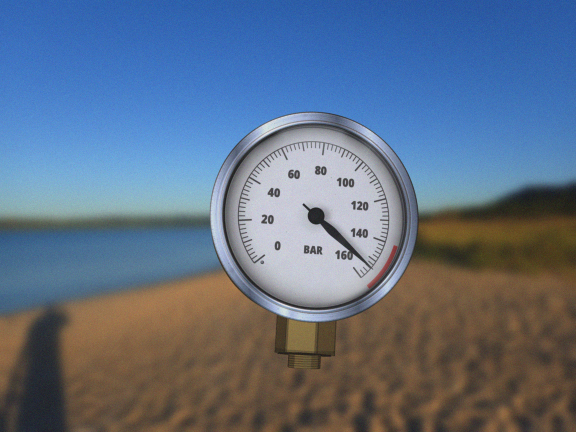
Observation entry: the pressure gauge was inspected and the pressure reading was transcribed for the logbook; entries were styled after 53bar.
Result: 154bar
